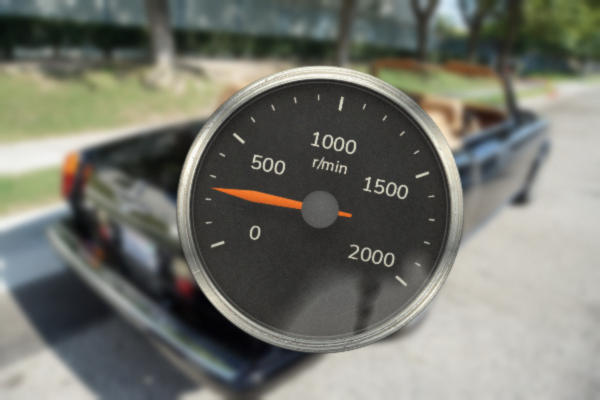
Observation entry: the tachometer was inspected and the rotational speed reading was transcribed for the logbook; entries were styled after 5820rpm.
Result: 250rpm
